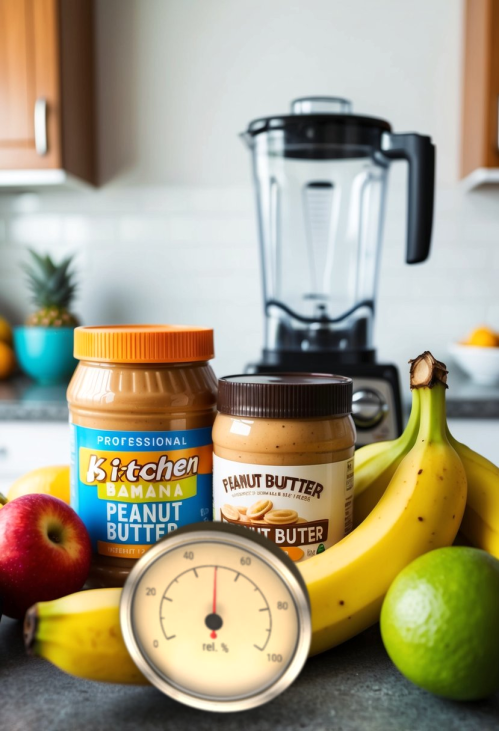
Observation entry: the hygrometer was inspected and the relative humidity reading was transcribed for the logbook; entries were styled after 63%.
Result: 50%
